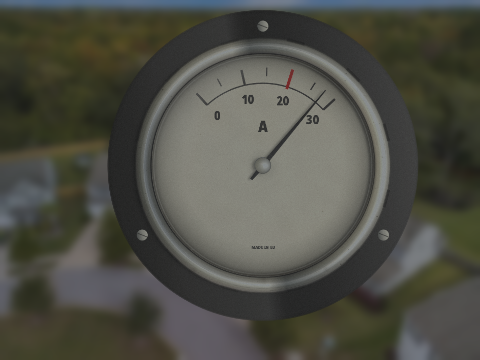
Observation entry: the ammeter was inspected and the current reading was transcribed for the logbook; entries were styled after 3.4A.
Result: 27.5A
